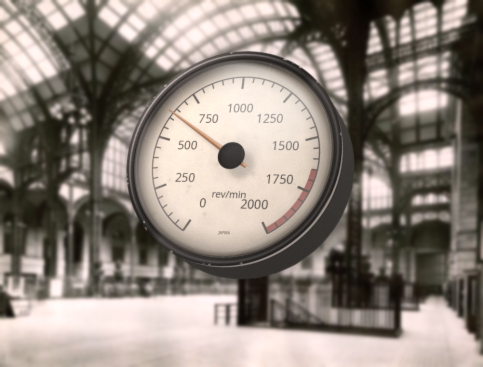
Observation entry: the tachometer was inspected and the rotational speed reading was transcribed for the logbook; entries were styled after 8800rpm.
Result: 625rpm
